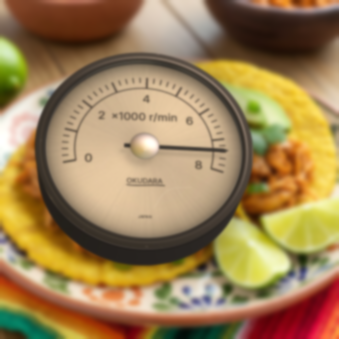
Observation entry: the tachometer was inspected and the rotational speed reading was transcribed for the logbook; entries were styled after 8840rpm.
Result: 7400rpm
